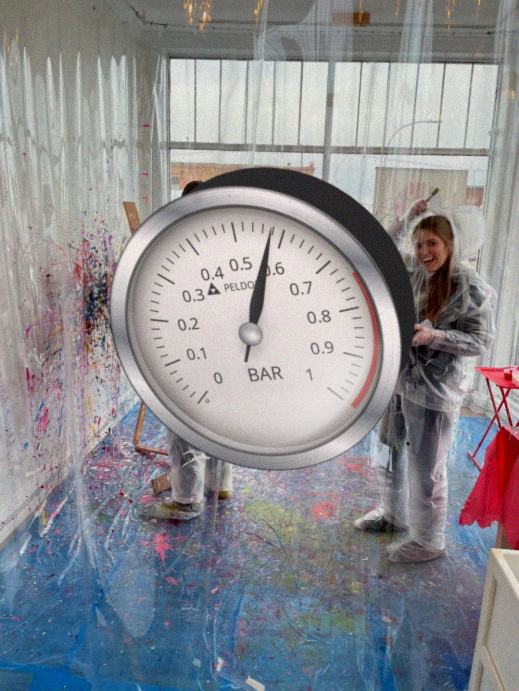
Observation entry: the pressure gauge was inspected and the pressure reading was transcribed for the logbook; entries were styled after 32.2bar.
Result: 0.58bar
